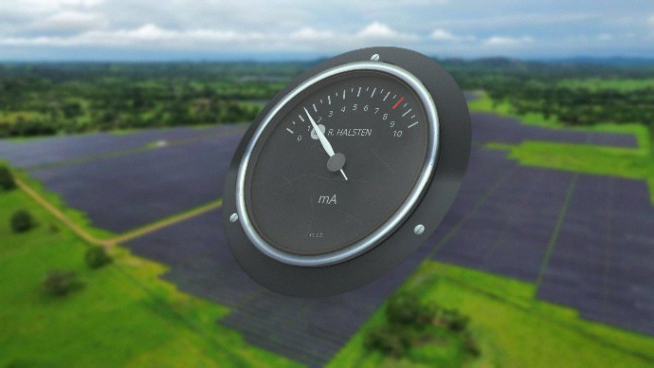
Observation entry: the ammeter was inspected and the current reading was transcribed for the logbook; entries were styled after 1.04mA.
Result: 1.5mA
